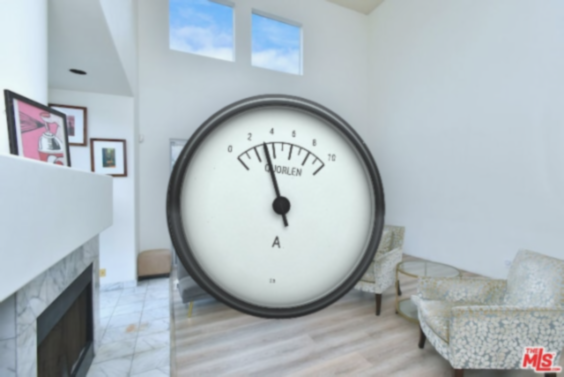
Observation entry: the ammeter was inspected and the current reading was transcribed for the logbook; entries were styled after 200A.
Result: 3A
